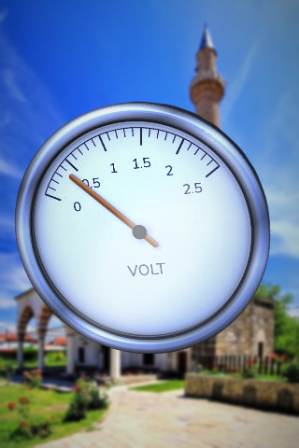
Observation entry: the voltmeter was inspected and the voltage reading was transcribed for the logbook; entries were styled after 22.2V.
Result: 0.4V
